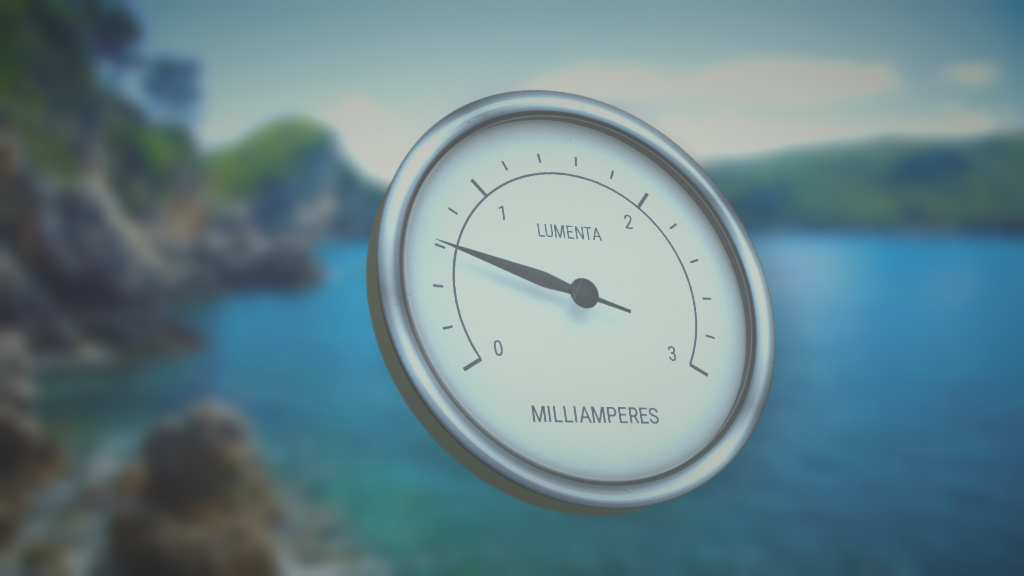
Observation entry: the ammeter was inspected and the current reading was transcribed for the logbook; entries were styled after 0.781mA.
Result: 0.6mA
